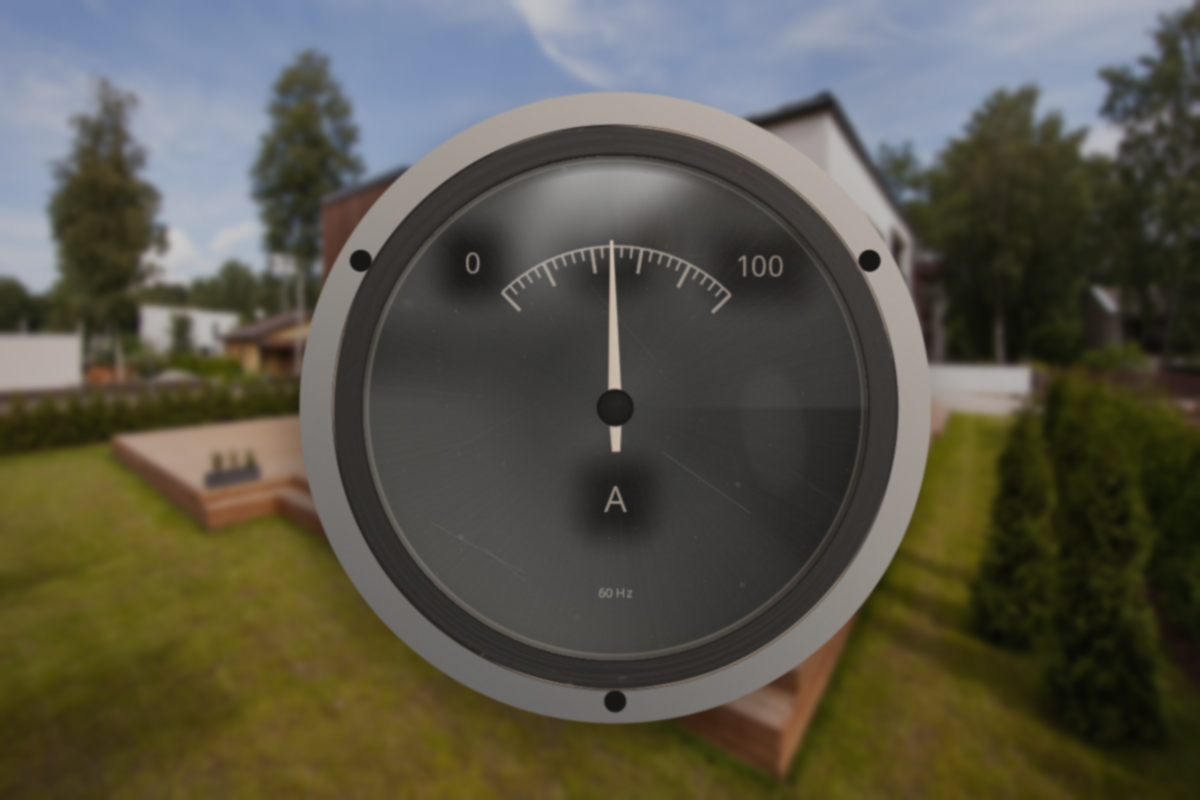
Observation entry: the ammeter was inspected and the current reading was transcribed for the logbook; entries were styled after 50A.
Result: 48A
